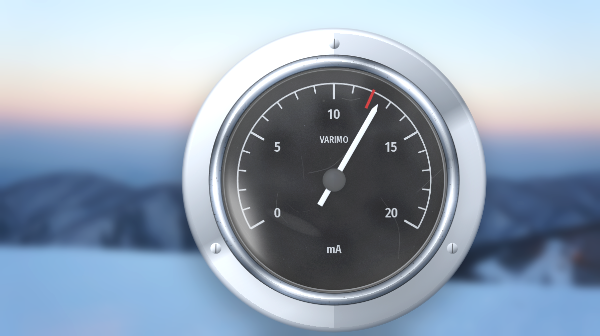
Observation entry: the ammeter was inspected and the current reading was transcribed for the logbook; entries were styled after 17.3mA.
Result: 12.5mA
